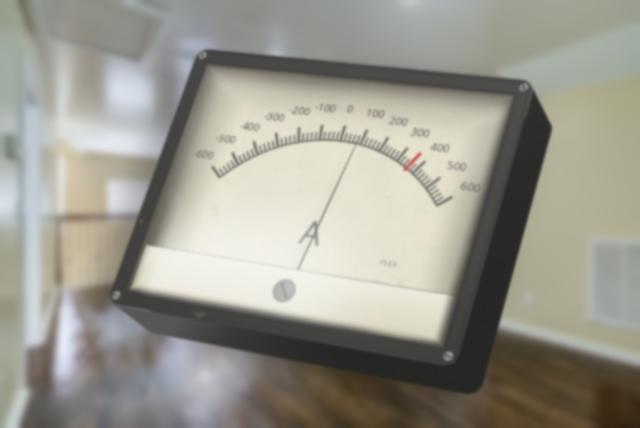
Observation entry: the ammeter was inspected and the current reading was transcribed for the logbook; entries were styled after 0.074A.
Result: 100A
